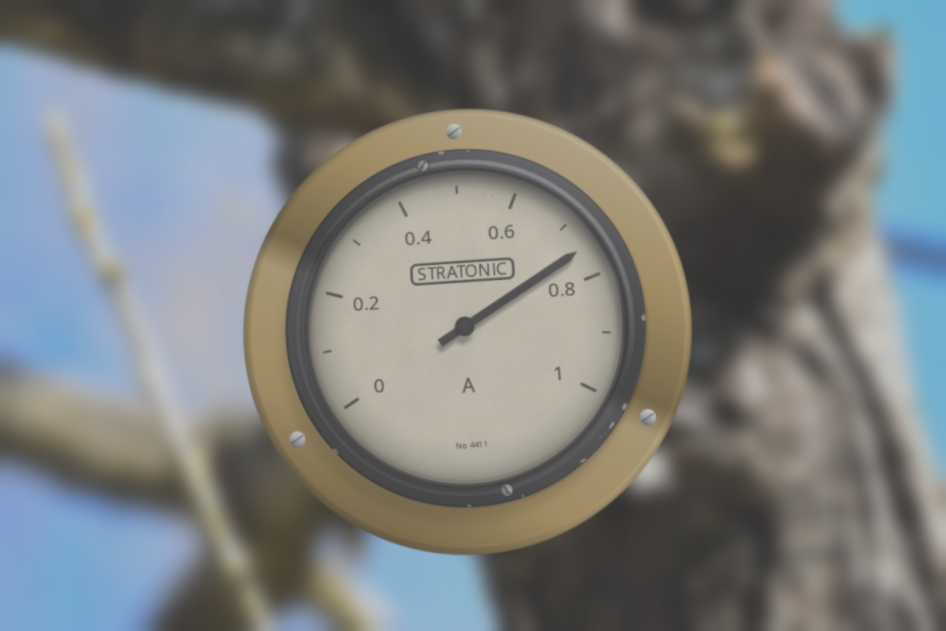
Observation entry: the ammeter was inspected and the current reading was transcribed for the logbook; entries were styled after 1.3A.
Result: 0.75A
